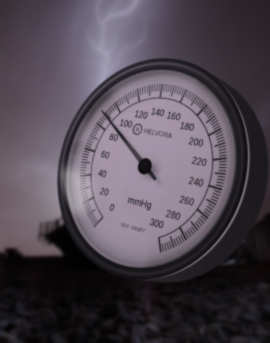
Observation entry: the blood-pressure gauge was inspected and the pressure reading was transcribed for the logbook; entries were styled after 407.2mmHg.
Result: 90mmHg
